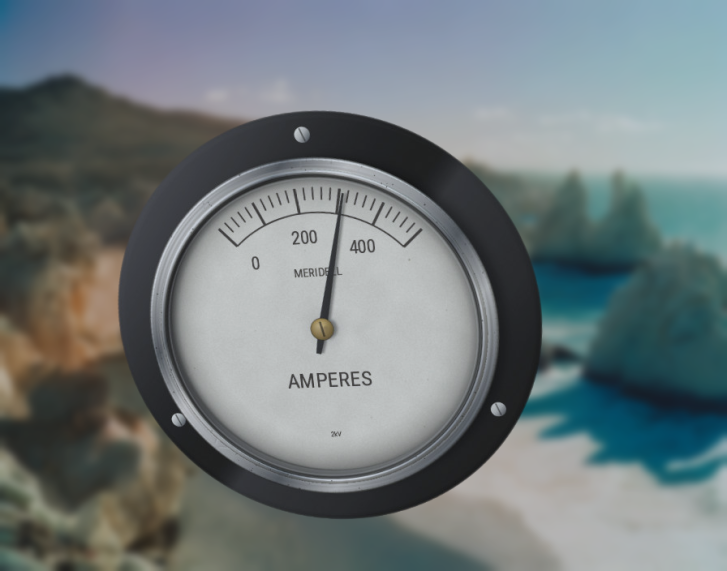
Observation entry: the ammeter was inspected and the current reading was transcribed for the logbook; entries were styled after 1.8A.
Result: 310A
